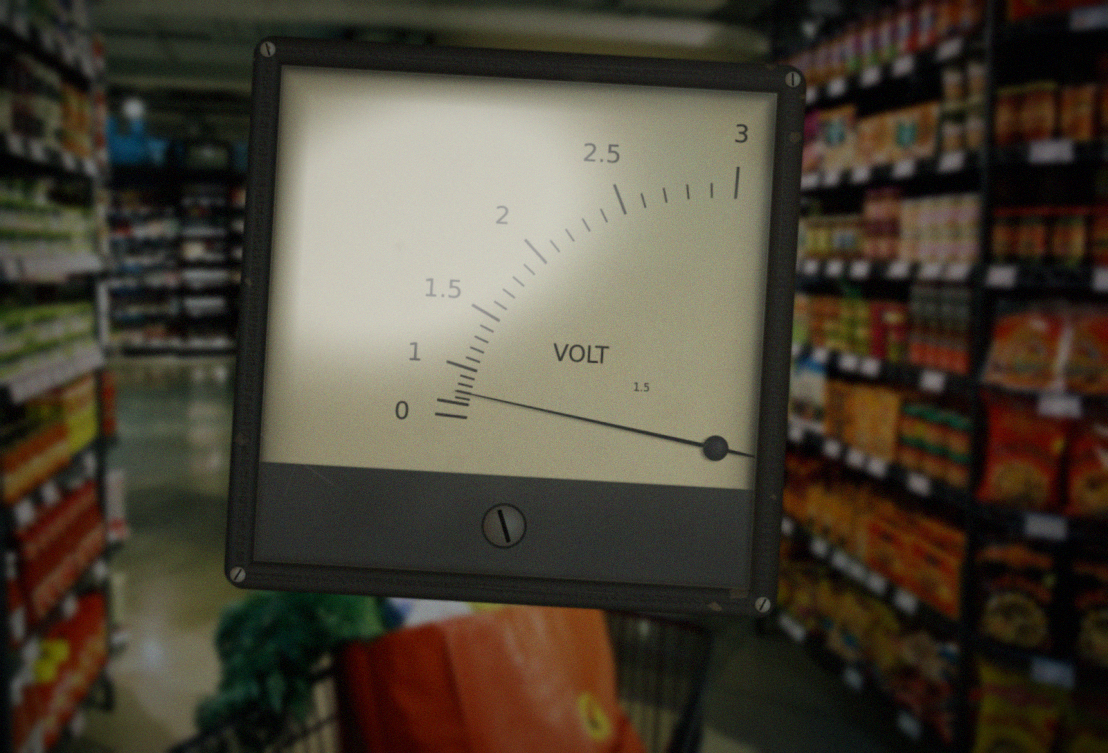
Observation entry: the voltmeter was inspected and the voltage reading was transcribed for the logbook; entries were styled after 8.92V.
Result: 0.7V
